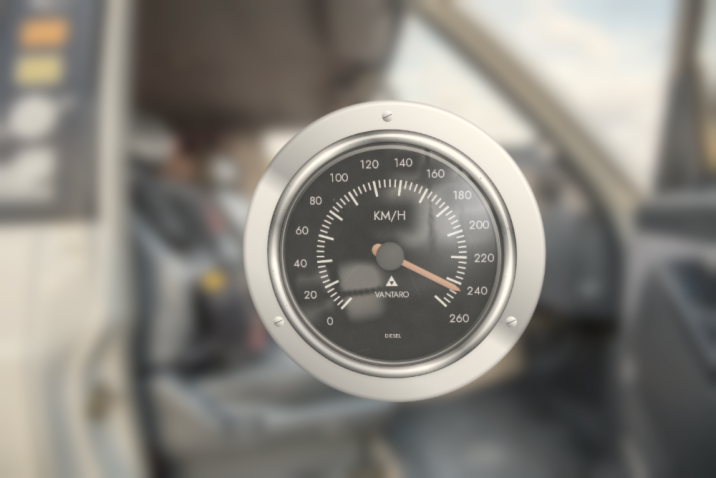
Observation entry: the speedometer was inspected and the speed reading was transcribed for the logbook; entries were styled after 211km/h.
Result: 244km/h
